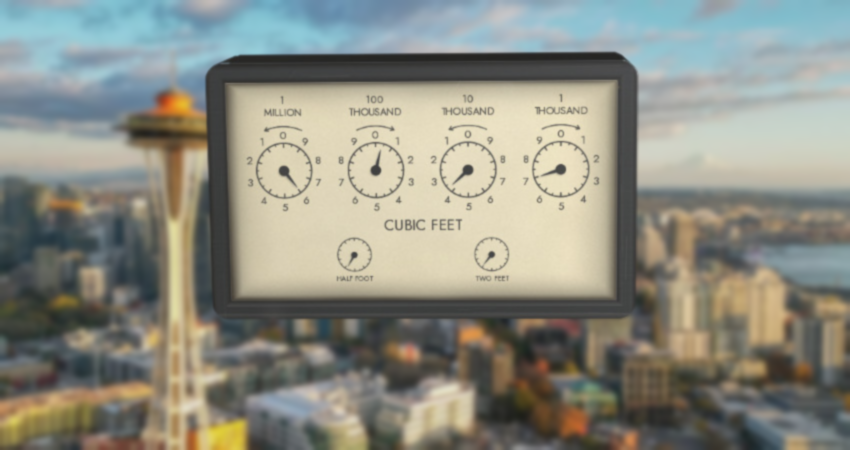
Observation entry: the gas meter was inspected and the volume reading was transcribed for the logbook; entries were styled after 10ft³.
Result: 603700ft³
